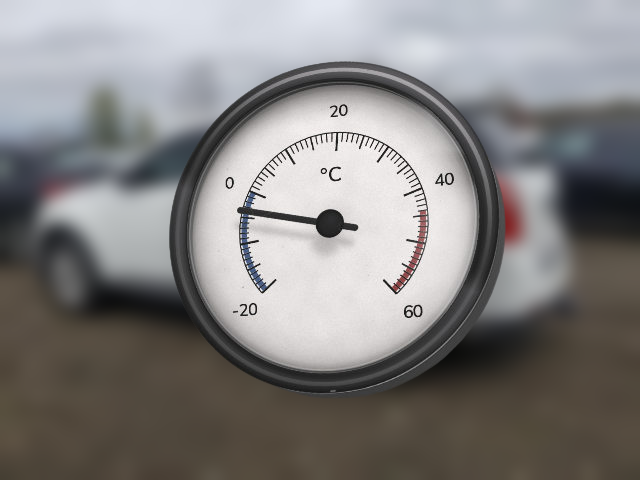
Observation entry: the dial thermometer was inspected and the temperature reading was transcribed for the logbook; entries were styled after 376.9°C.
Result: -4°C
